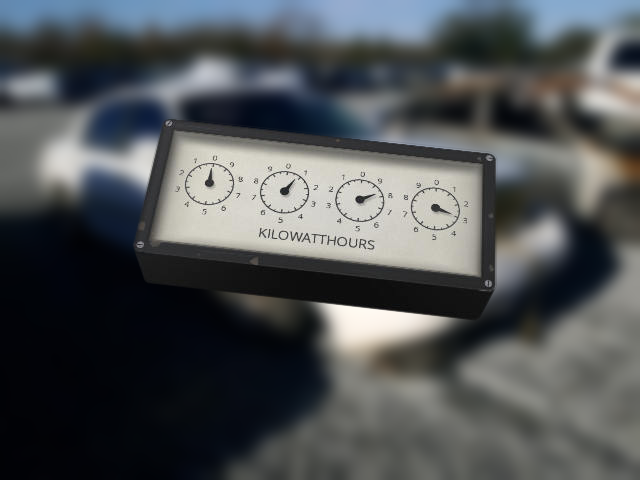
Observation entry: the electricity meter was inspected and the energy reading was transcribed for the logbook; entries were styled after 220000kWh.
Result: 83kWh
